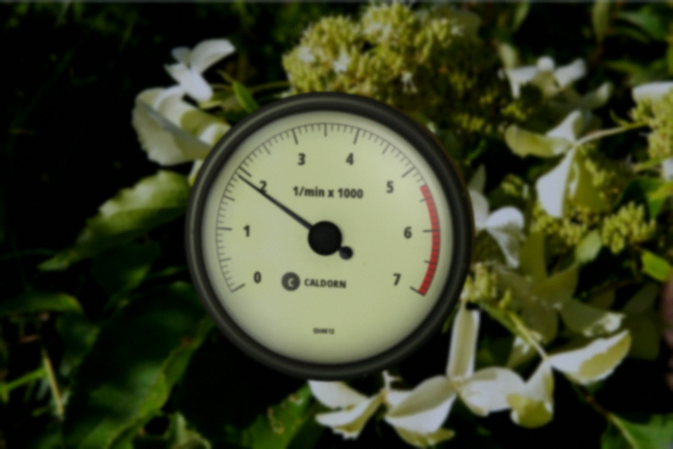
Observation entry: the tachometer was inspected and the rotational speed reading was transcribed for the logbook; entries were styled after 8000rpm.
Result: 1900rpm
